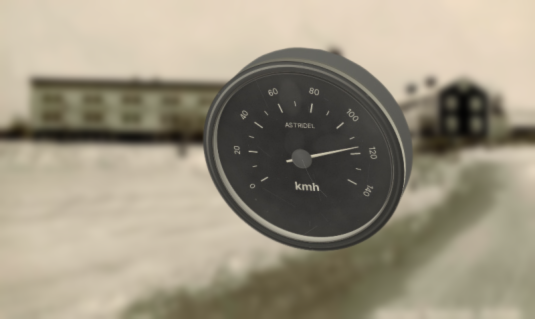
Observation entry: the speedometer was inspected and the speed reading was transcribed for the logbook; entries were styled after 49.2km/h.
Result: 115km/h
